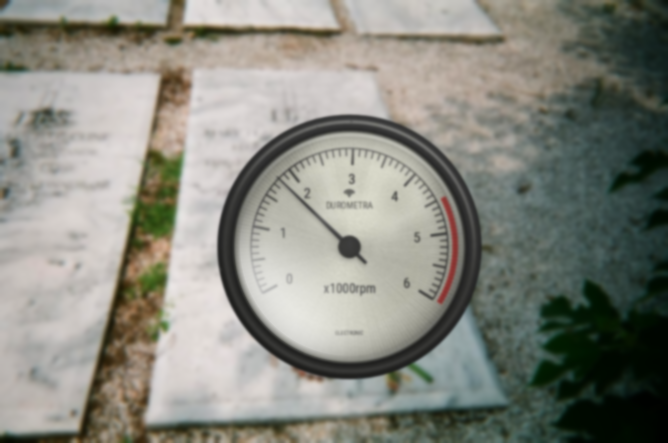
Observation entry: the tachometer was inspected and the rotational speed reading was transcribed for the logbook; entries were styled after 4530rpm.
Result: 1800rpm
